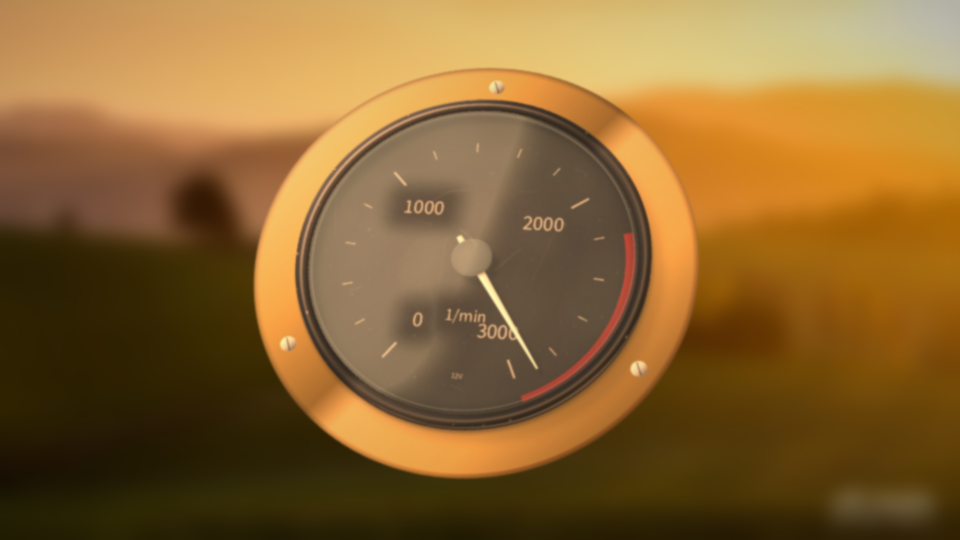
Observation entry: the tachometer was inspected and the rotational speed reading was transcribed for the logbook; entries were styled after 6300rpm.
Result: 2900rpm
